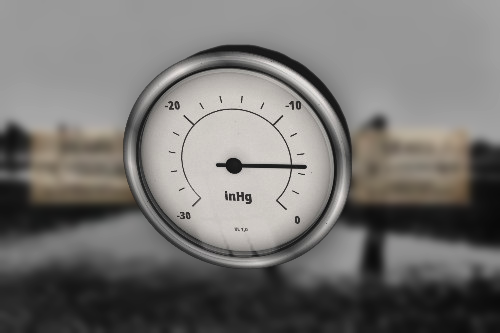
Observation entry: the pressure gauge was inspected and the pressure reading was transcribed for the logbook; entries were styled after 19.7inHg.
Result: -5inHg
